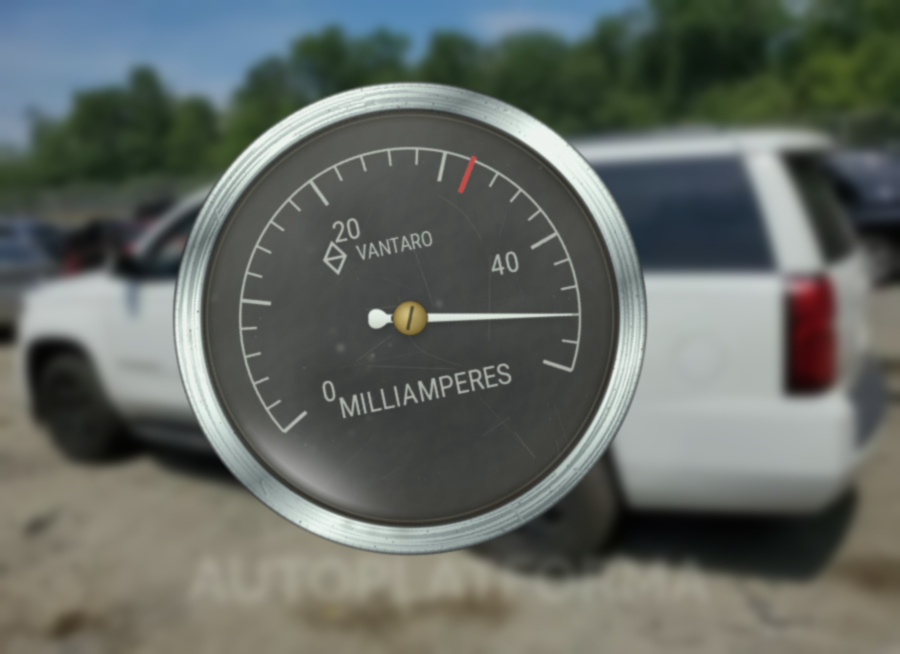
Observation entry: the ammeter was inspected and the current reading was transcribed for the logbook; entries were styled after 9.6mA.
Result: 46mA
